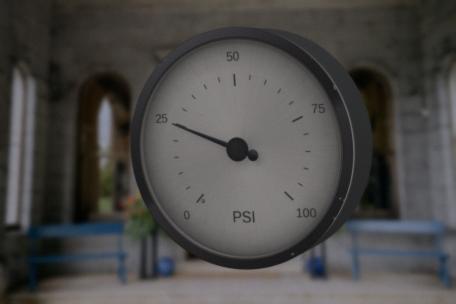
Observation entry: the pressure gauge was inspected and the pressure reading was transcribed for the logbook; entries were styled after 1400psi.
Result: 25psi
